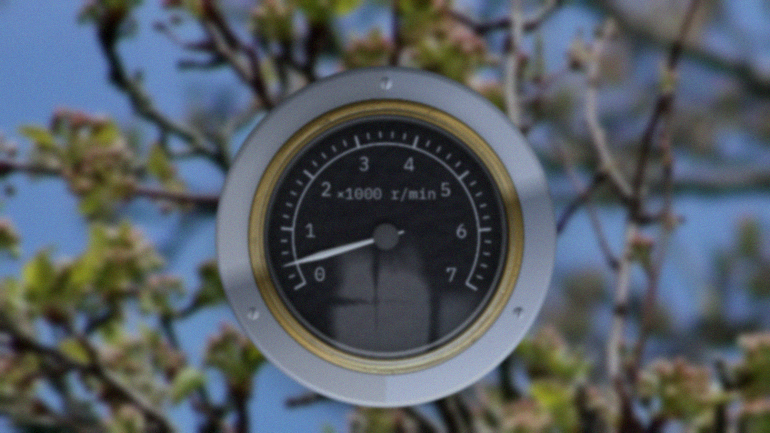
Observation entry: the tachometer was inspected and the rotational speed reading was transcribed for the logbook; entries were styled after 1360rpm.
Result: 400rpm
